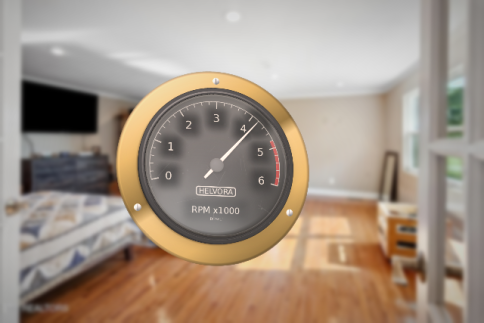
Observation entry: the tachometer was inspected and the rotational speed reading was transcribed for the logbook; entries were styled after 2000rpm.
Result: 4200rpm
